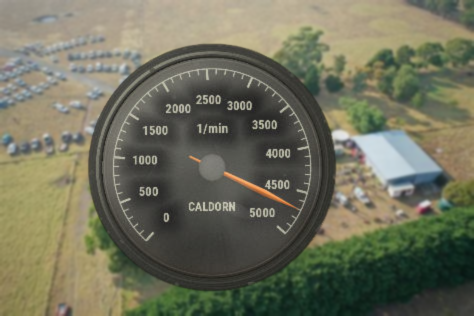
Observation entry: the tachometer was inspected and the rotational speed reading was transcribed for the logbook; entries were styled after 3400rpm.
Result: 4700rpm
